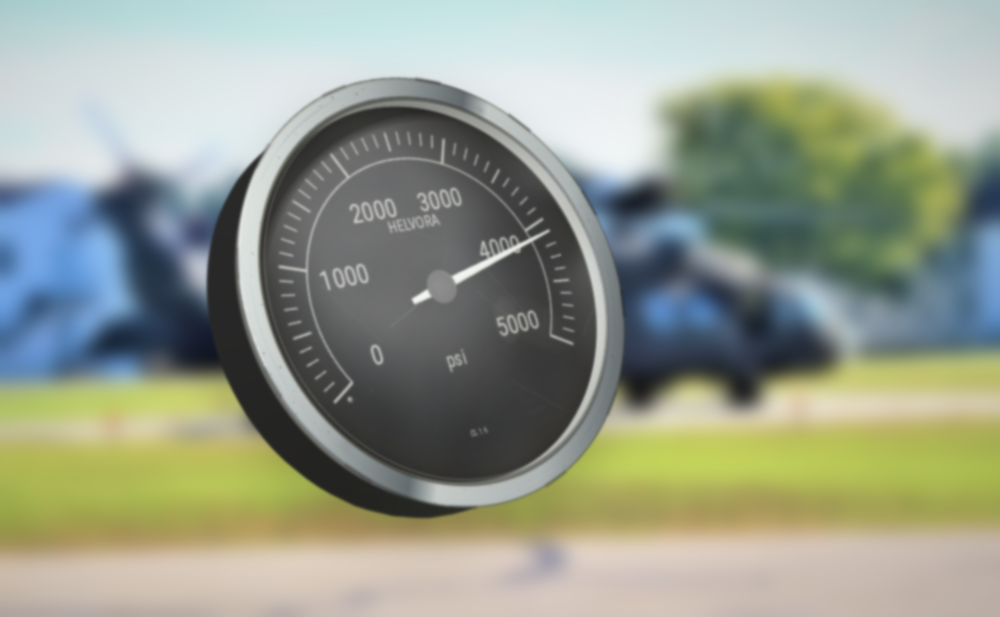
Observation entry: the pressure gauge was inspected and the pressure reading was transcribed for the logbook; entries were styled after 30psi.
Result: 4100psi
